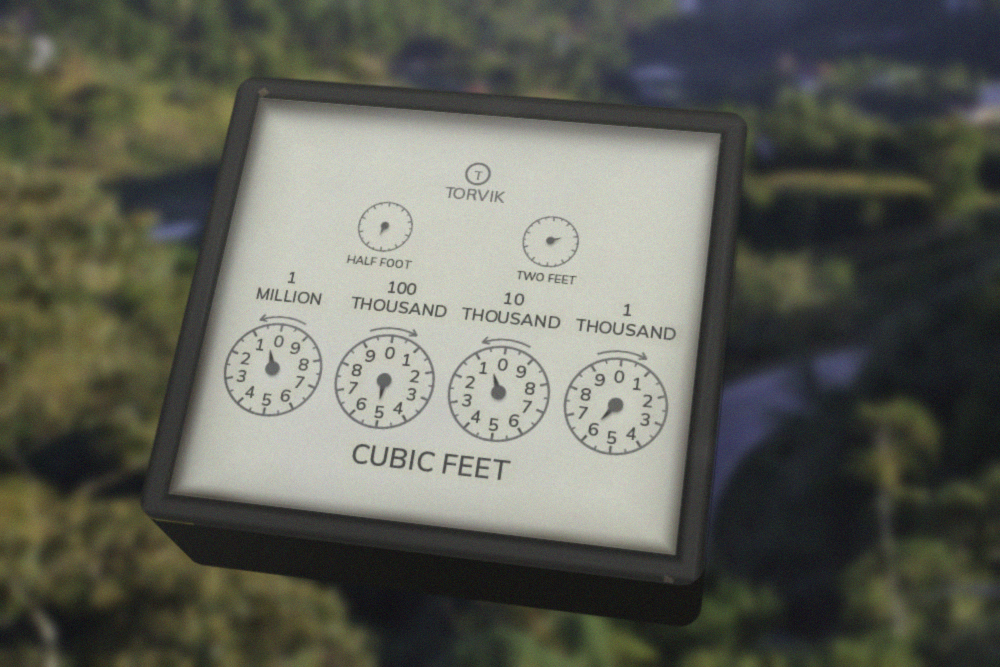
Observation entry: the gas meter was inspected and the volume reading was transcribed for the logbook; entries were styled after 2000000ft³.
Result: 50600ft³
